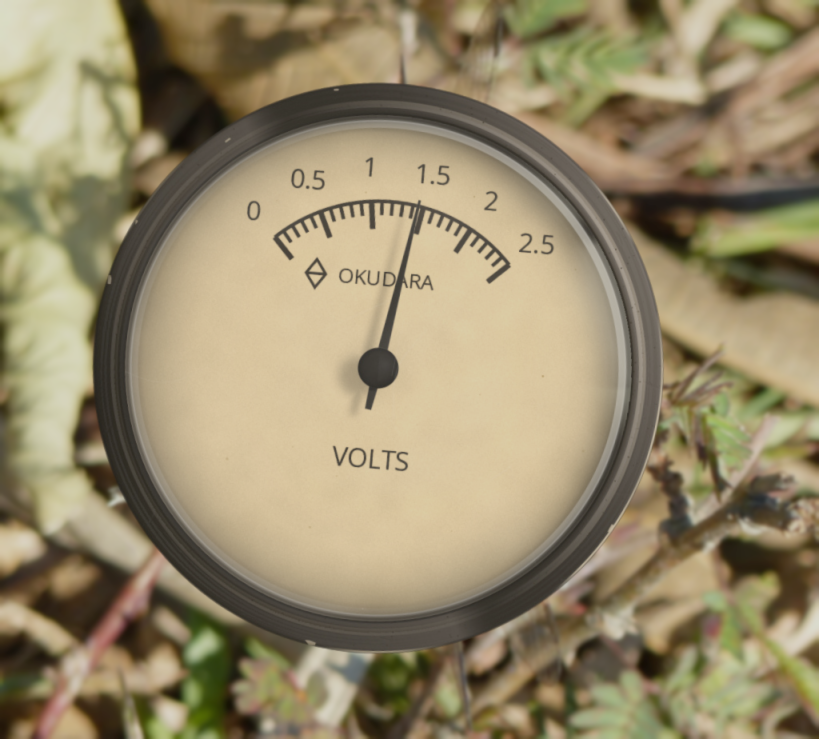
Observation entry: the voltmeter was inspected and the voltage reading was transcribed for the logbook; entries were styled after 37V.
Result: 1.45V
